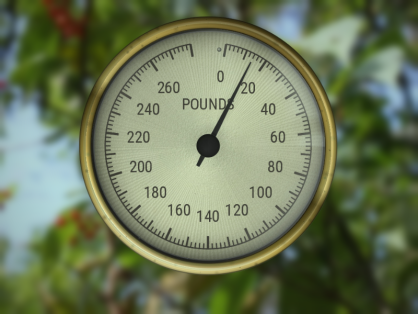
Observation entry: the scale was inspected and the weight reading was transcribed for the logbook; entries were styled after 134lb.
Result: 14lb
